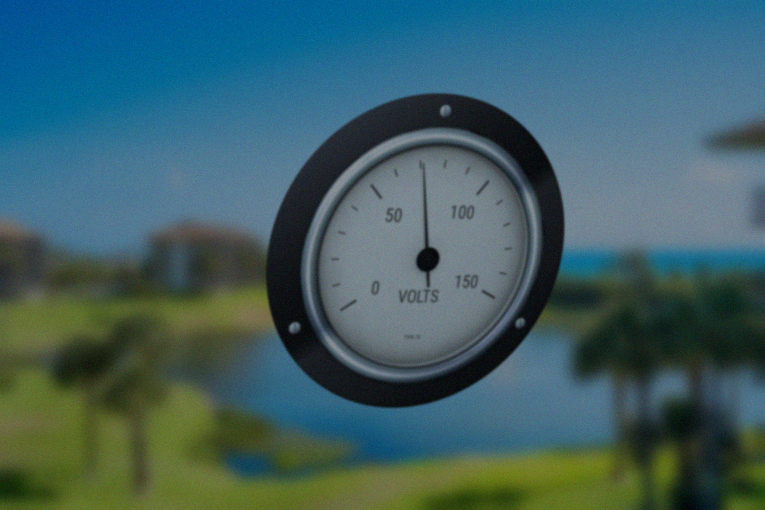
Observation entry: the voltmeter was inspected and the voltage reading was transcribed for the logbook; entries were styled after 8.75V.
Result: 70V
